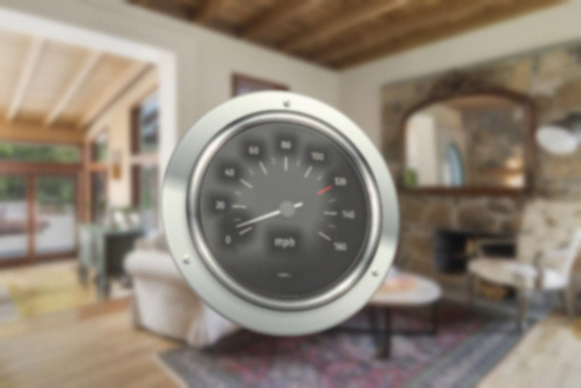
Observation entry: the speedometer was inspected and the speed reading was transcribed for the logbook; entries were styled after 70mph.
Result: 5mph
